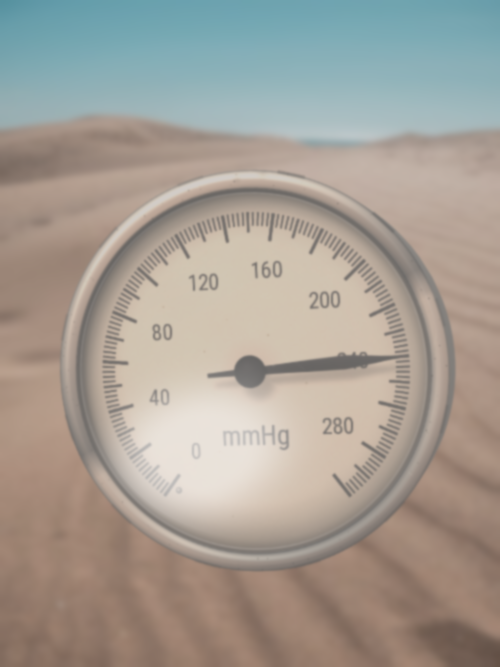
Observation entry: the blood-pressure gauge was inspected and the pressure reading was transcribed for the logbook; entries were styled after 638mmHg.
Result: 240mmHg
